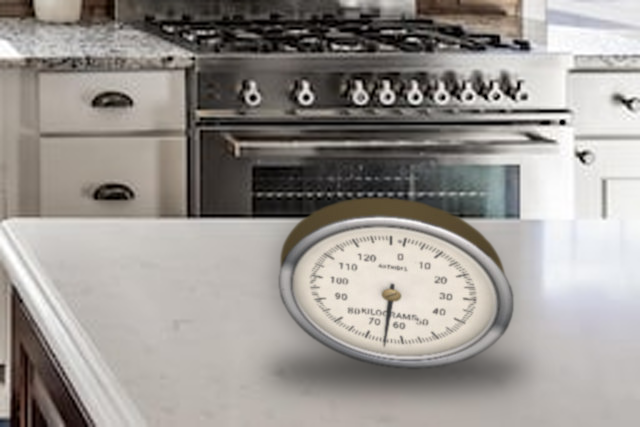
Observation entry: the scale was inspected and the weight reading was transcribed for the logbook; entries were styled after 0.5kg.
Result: 65kg
